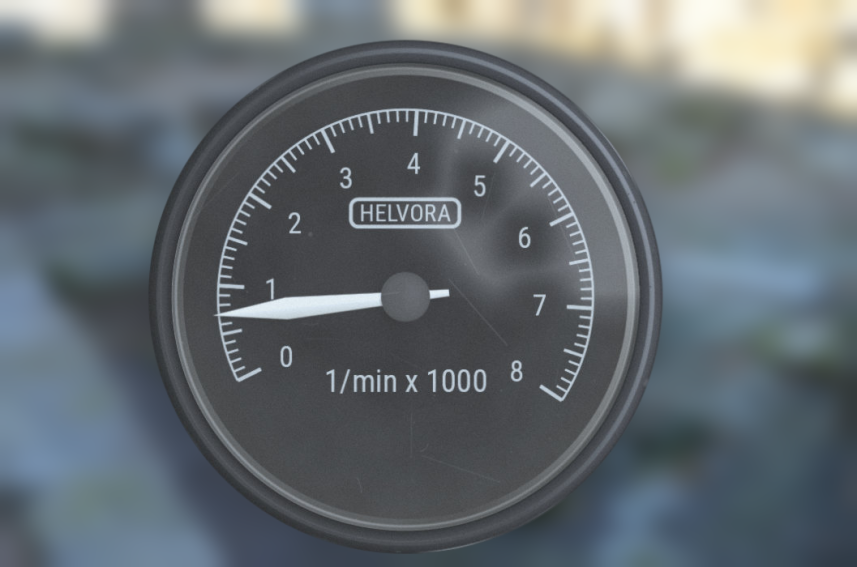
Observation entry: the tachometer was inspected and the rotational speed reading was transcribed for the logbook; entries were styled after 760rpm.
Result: 700rpm
